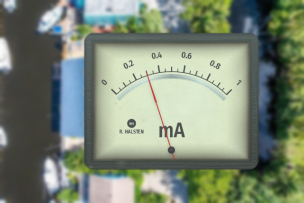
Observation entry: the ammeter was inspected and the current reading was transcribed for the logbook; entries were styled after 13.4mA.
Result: 0.3mA
